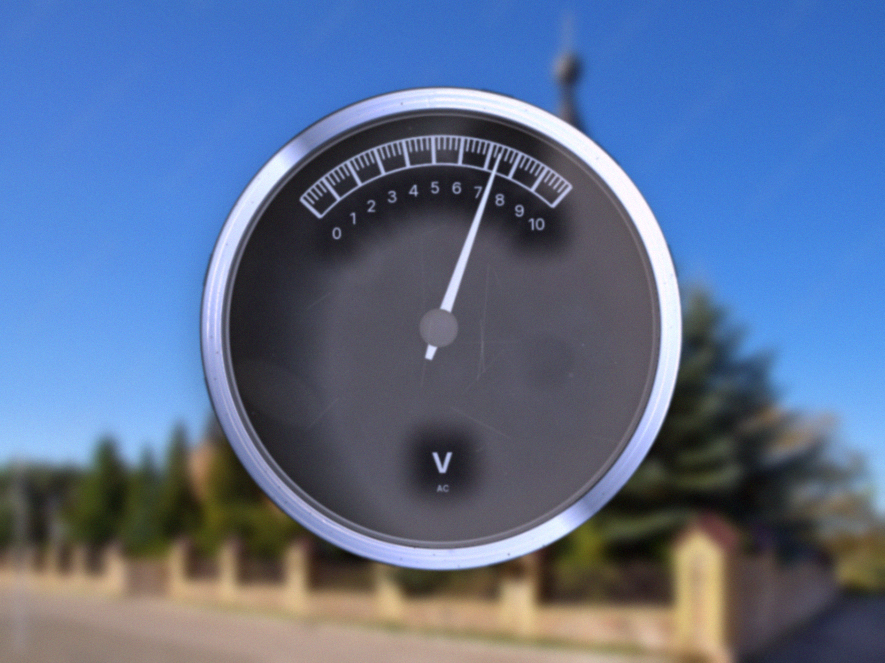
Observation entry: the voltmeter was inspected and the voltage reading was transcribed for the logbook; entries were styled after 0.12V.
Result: 7.4V
